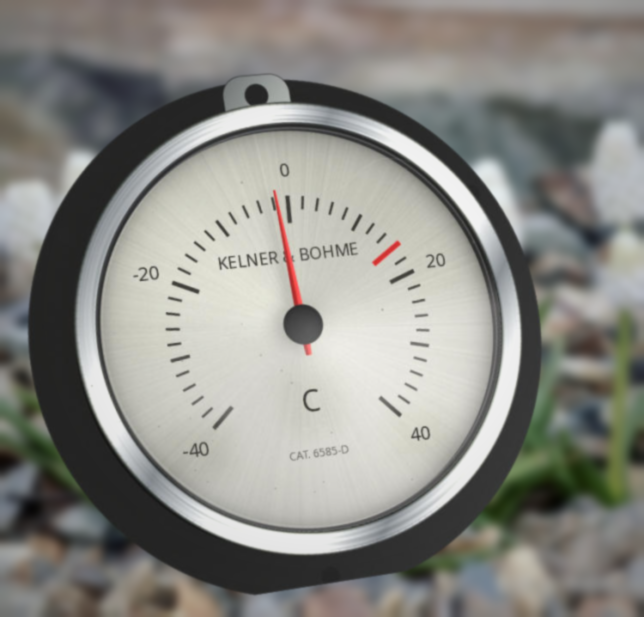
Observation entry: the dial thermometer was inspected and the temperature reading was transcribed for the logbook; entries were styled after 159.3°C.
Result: -2°C
